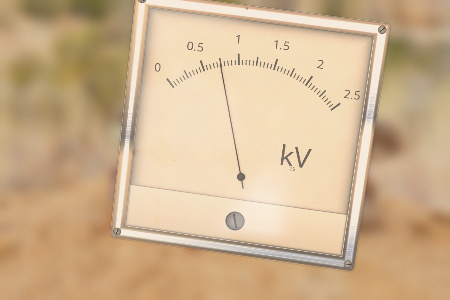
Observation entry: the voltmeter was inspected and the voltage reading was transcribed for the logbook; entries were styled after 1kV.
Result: 0.75kV
